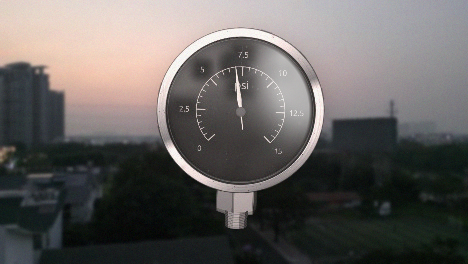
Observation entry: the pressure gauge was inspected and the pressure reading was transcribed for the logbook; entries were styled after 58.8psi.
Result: 7psi
